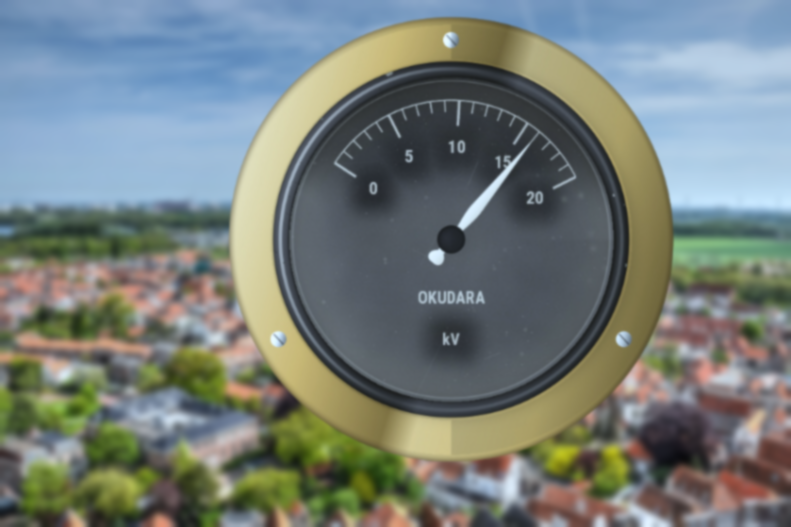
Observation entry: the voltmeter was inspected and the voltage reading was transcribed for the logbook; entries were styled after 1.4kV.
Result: 16kV
